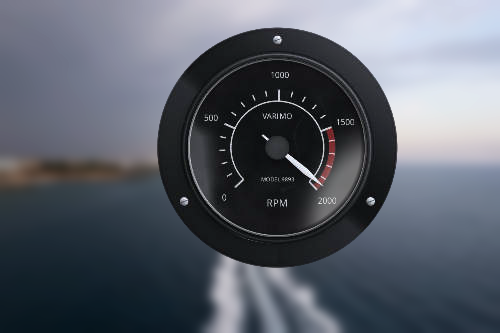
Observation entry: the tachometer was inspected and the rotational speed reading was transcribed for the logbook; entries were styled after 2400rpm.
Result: 1950rpm
